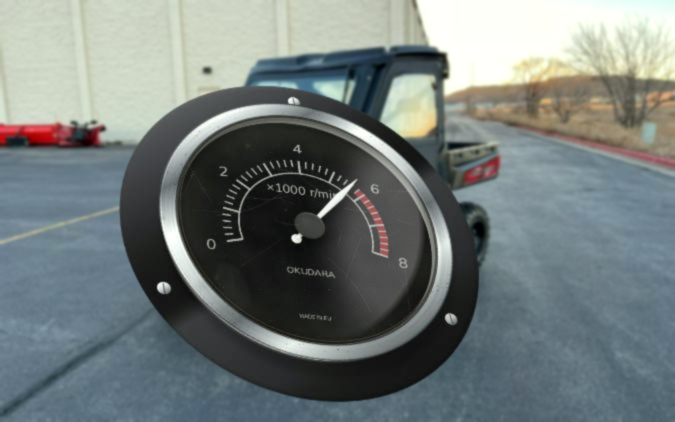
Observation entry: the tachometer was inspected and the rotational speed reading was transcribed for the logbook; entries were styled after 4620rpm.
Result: 5600rpm
